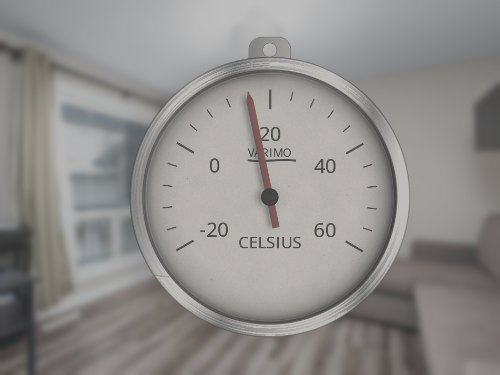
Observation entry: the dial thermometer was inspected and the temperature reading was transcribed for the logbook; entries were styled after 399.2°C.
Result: 16°C
